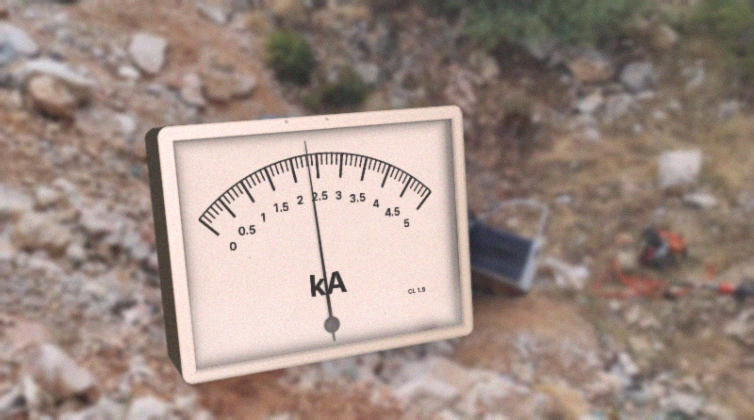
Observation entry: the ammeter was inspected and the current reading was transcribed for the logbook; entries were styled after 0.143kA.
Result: 2.3kA
